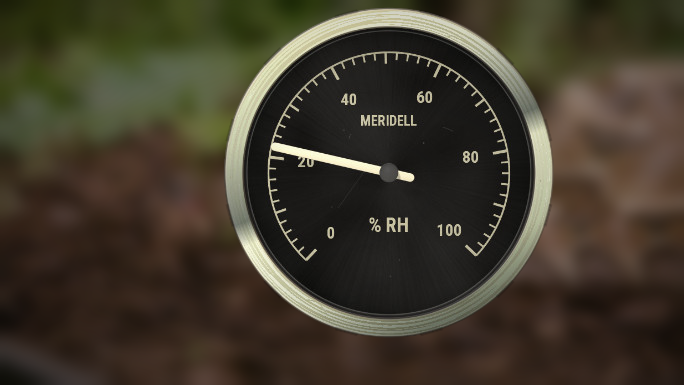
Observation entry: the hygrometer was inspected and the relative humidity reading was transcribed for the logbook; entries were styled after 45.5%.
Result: 22%
